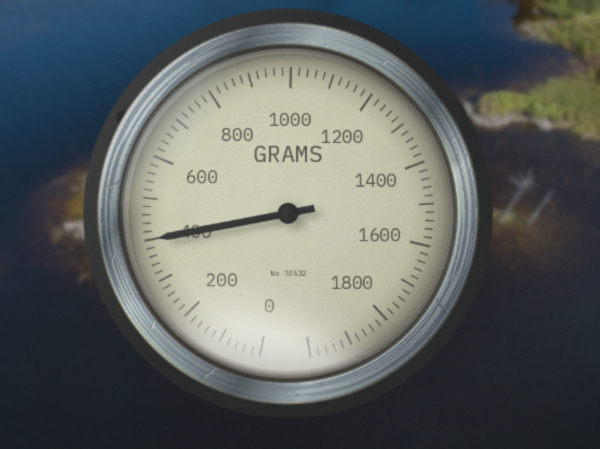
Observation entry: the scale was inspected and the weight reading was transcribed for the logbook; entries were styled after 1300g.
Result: 400g
